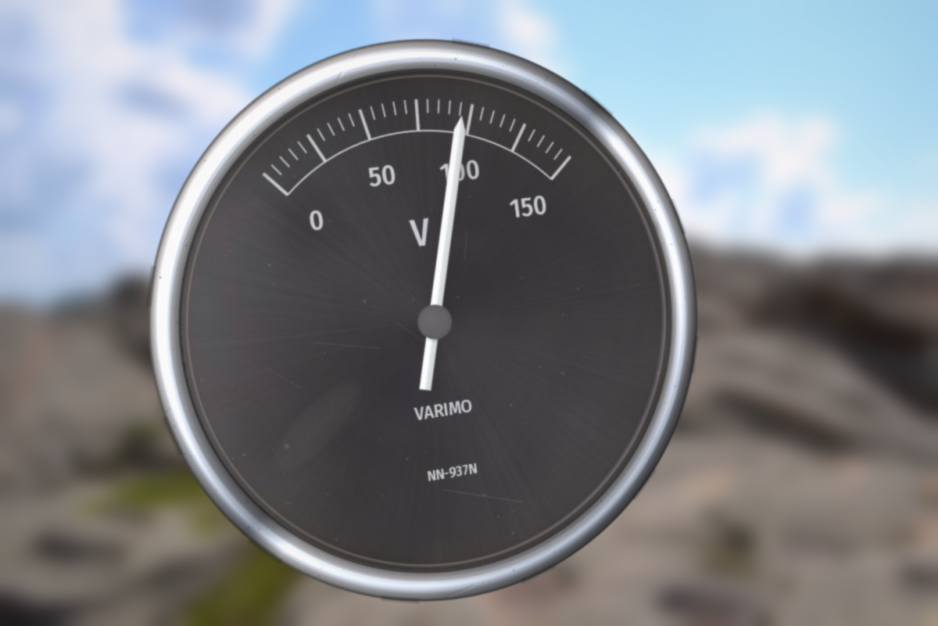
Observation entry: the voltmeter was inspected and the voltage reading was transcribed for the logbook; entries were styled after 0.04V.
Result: 95V
